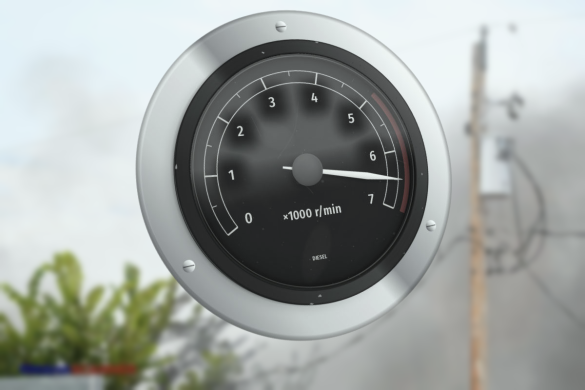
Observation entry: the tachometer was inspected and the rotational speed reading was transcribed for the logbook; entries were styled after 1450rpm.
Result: 6500rpm
